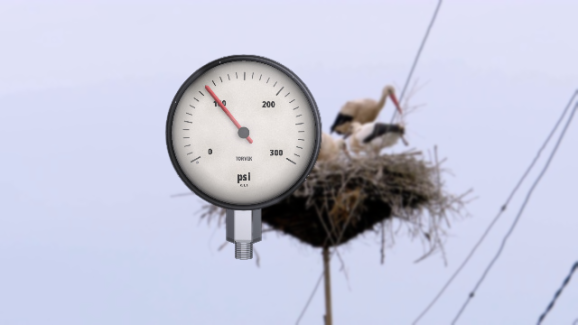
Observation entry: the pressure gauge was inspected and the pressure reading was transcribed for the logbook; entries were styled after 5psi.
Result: 100psi
